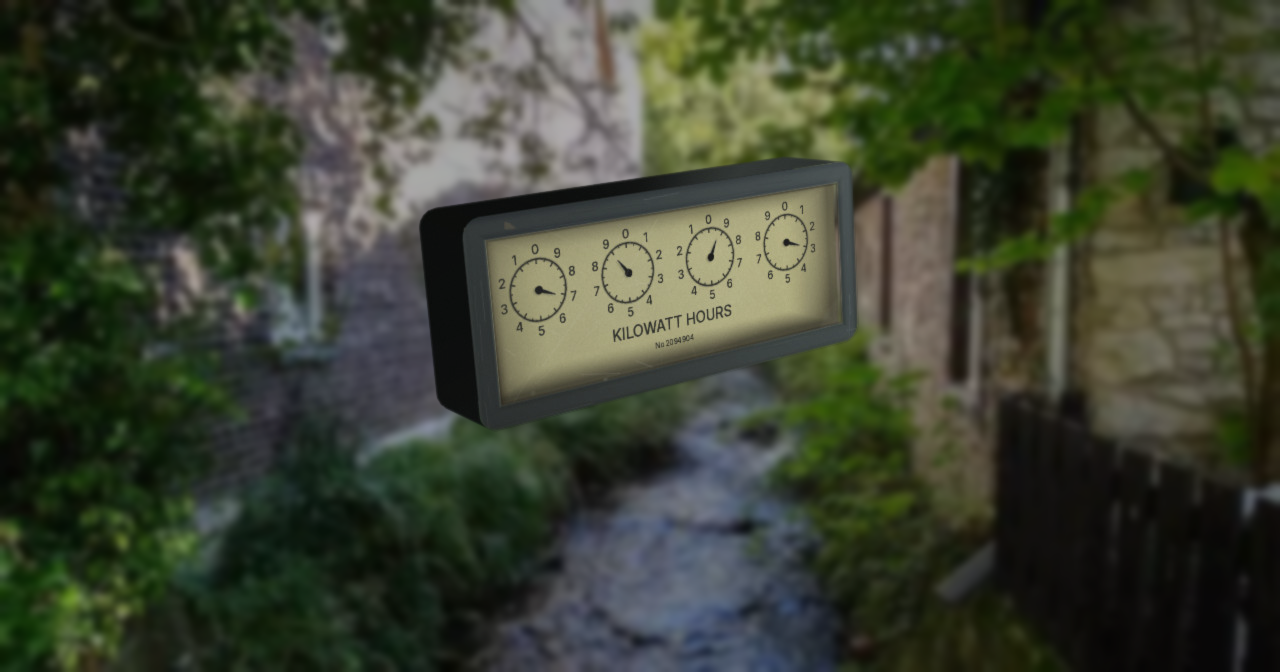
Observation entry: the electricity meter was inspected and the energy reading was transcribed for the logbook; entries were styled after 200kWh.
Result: 6893kWh
